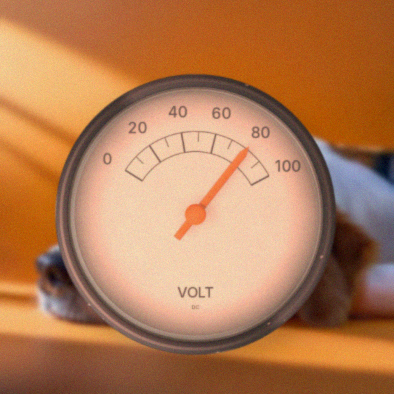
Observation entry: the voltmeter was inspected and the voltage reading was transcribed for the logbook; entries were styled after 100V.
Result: 80V
